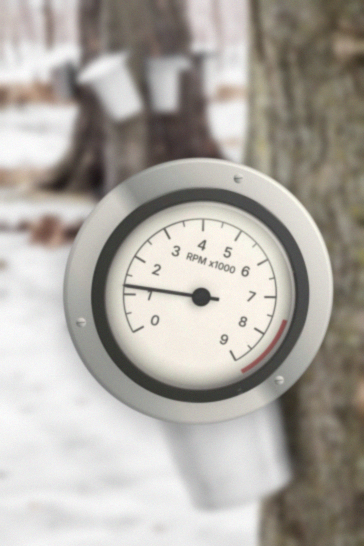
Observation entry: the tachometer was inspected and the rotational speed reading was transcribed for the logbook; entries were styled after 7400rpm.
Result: 1250rpm
